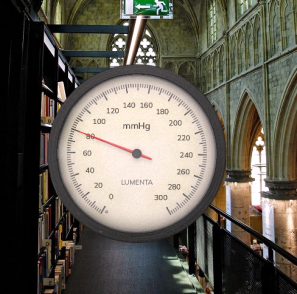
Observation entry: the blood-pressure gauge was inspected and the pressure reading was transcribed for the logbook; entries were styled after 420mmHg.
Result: 80mmHg
